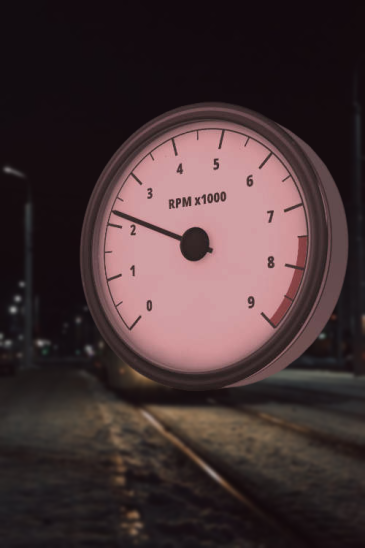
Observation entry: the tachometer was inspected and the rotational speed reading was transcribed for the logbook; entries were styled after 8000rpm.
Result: 2250rpm
